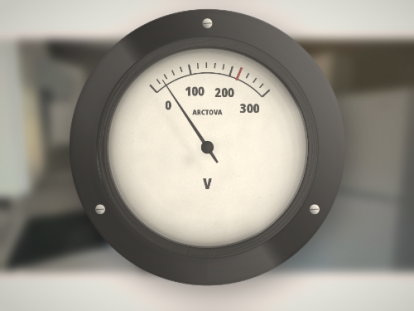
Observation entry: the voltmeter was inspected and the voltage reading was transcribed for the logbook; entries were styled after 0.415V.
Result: 30V
